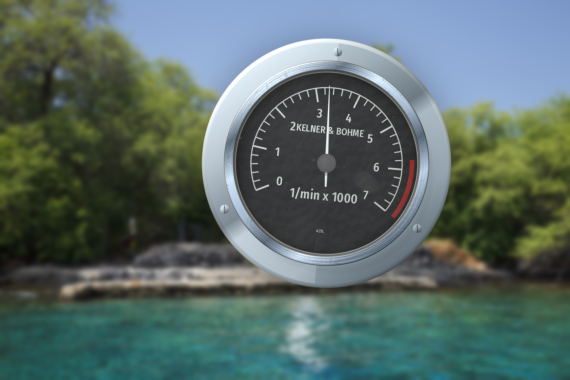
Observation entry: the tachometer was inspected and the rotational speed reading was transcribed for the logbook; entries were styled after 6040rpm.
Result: 3300rpm
